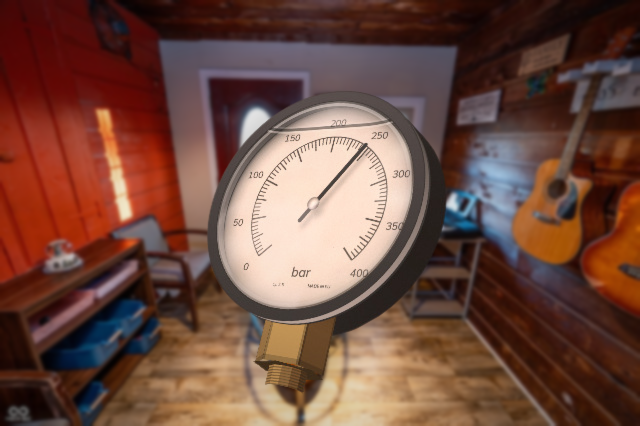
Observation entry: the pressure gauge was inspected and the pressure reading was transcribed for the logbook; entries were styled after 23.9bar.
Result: 250bar
